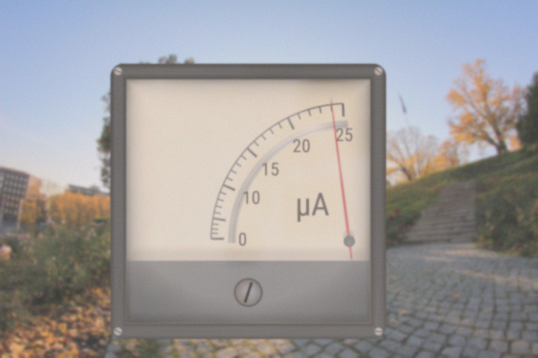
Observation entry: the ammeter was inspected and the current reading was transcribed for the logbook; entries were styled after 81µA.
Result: 24µA
